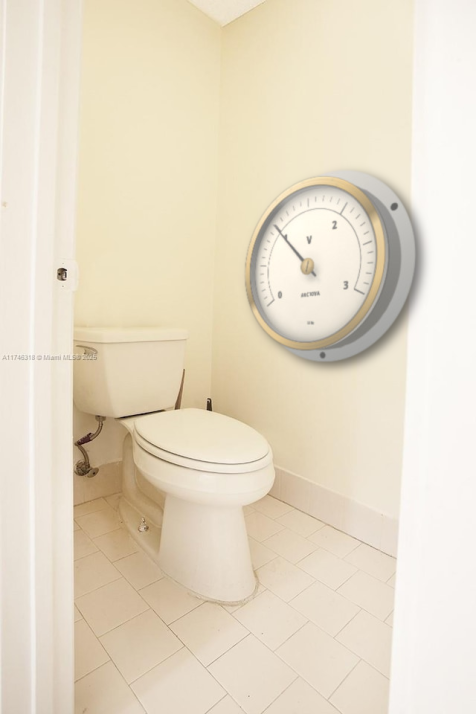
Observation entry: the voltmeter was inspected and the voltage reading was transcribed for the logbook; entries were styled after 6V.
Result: 1V
